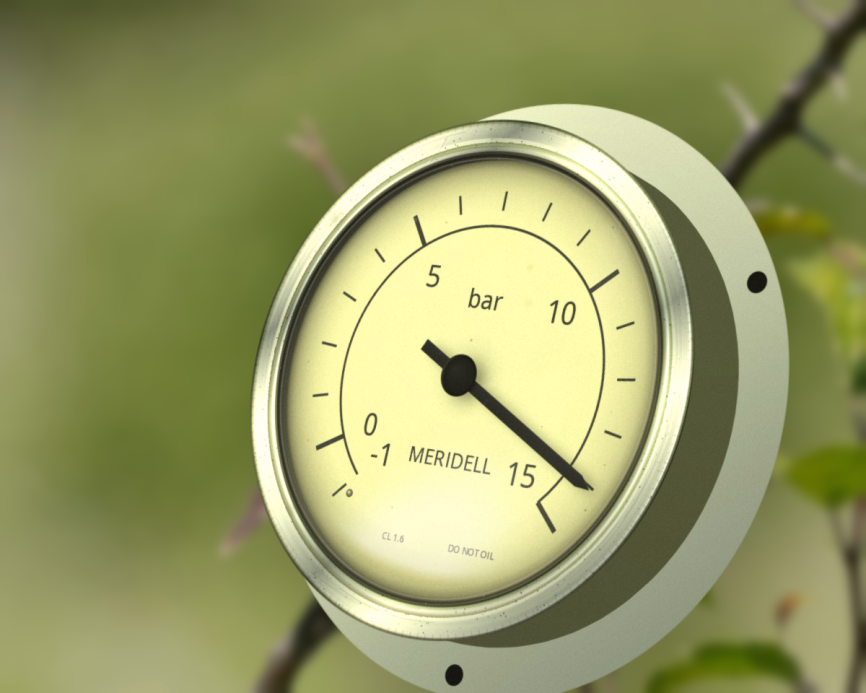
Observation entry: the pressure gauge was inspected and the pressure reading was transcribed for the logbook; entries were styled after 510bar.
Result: 14bar
